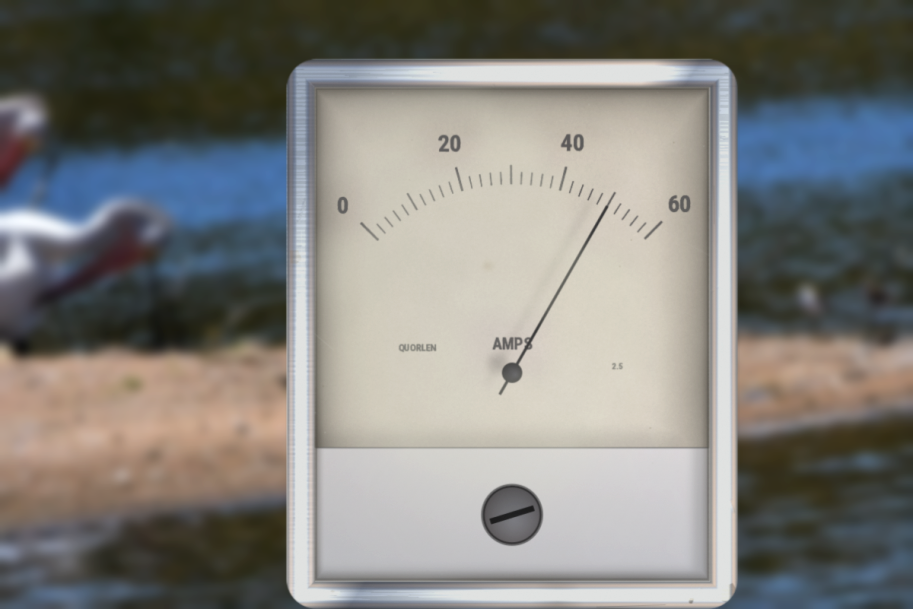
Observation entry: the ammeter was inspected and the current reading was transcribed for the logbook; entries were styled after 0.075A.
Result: 50A
